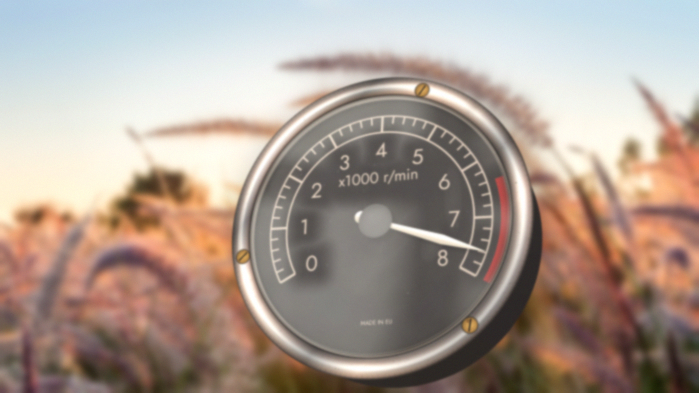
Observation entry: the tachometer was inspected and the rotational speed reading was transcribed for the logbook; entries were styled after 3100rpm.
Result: 7600rpm
